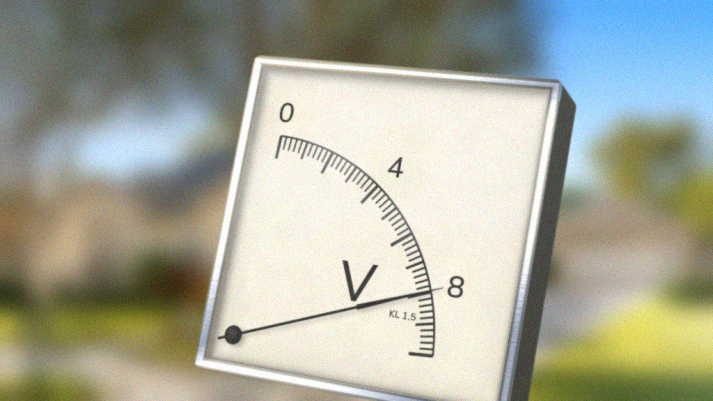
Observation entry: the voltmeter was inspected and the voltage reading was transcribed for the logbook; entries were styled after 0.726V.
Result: 8V
